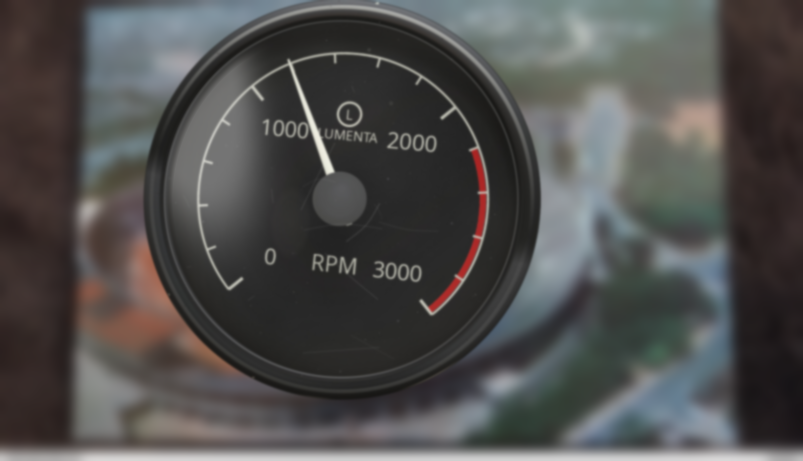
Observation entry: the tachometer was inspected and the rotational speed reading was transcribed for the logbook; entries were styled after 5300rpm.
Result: 1200rpm
